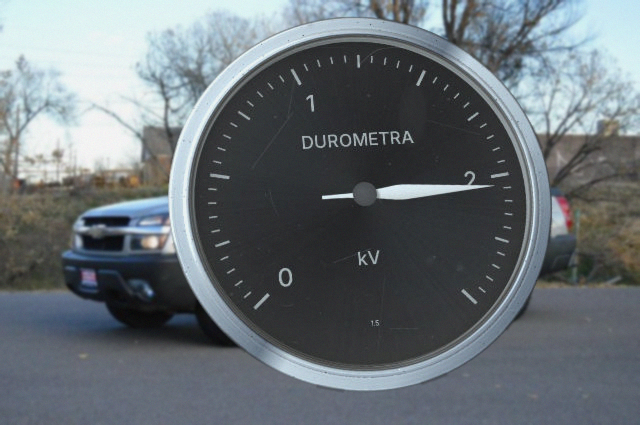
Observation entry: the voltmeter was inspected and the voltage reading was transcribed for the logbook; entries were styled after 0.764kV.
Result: 2.05kV
